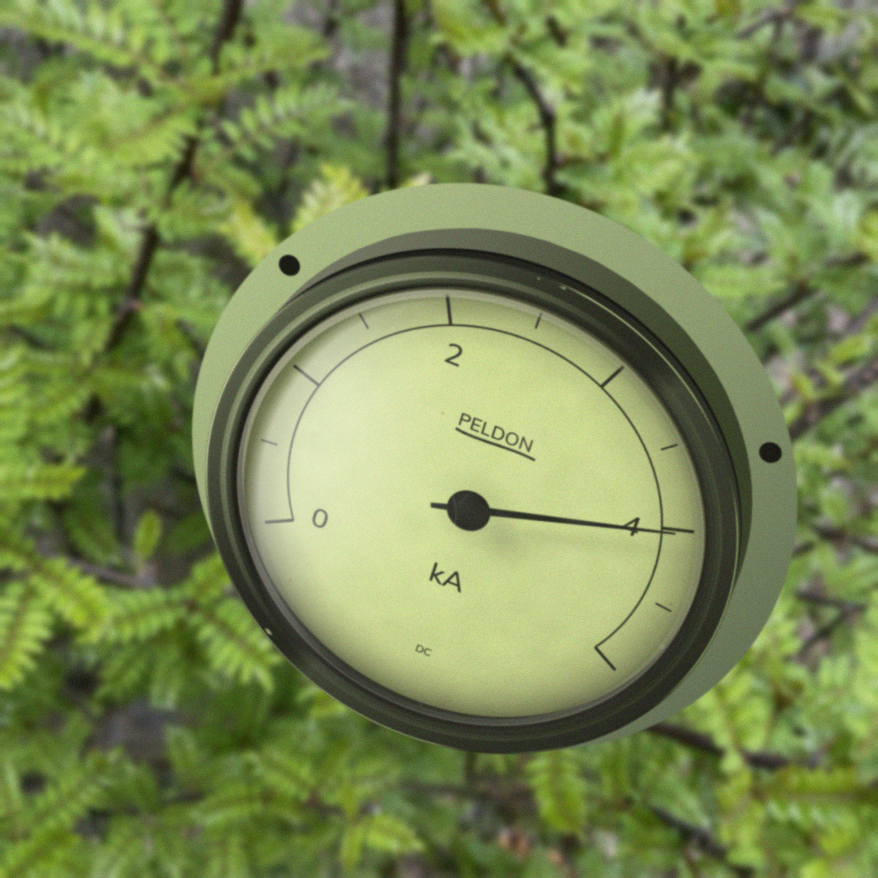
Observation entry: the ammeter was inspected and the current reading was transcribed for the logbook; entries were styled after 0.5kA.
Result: 4kA
